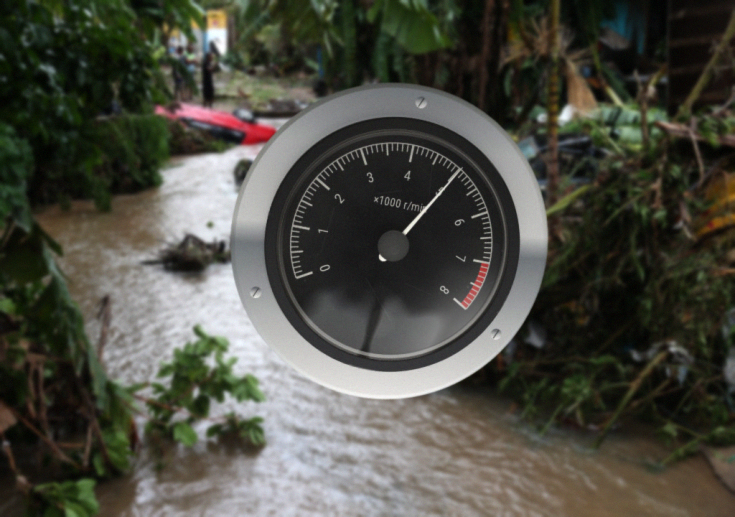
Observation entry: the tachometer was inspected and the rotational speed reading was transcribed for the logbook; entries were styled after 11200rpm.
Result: 5000rpm
